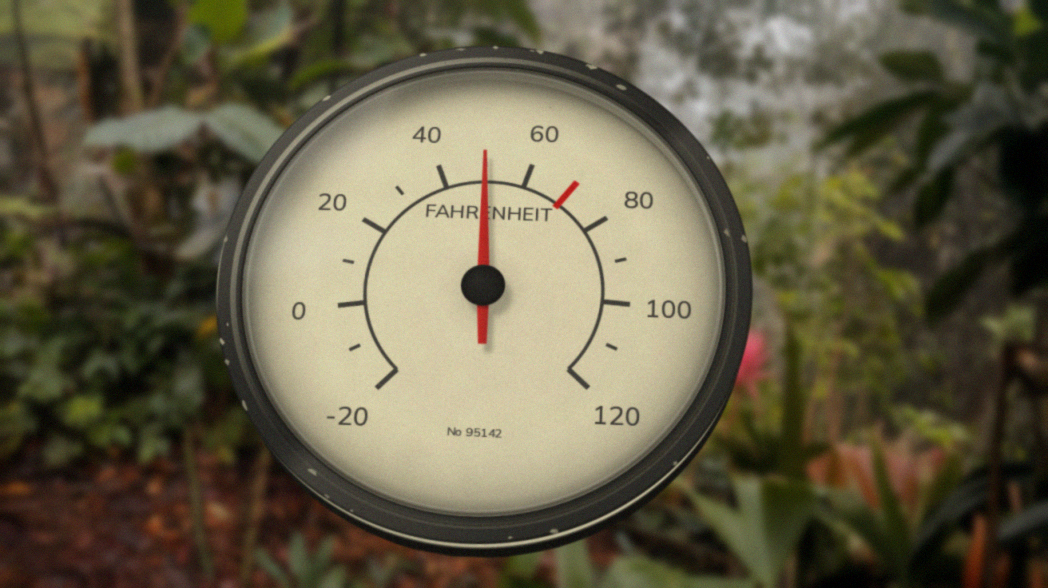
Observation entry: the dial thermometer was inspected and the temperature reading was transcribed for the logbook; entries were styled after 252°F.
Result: 50°F
